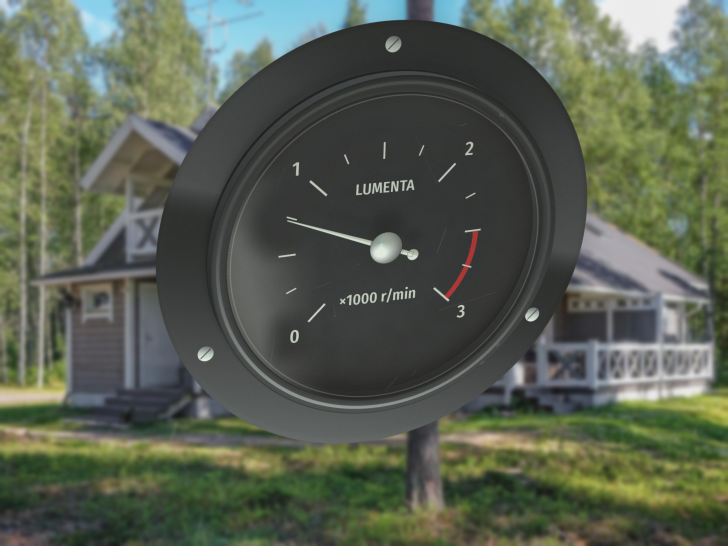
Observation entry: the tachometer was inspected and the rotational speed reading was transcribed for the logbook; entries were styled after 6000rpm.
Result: 750rpm
